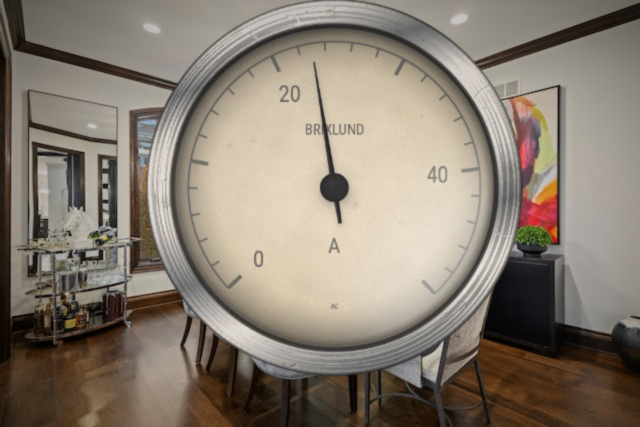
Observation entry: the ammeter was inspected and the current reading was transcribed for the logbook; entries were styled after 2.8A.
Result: 23A
